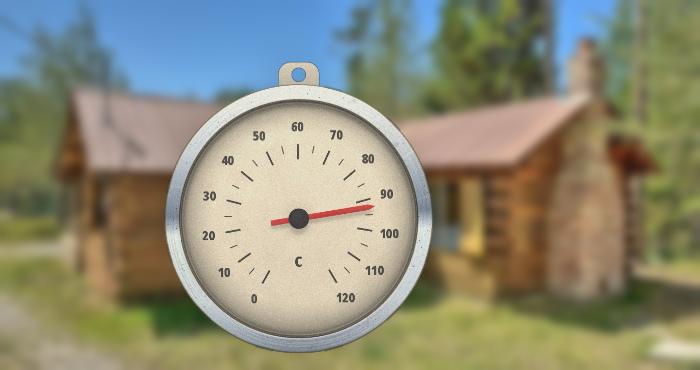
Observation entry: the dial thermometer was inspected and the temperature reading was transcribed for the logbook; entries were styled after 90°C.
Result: 92.5°C
